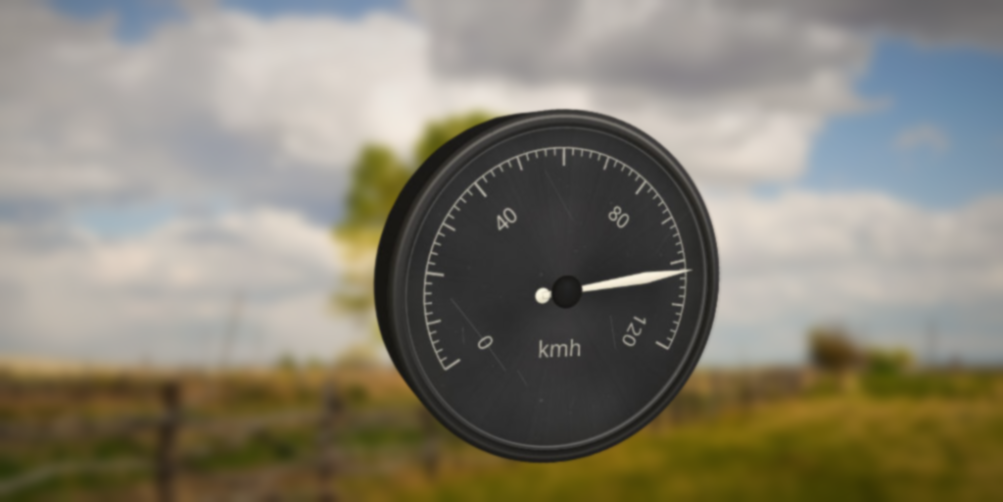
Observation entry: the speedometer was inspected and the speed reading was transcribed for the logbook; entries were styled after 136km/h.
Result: 102km/h
